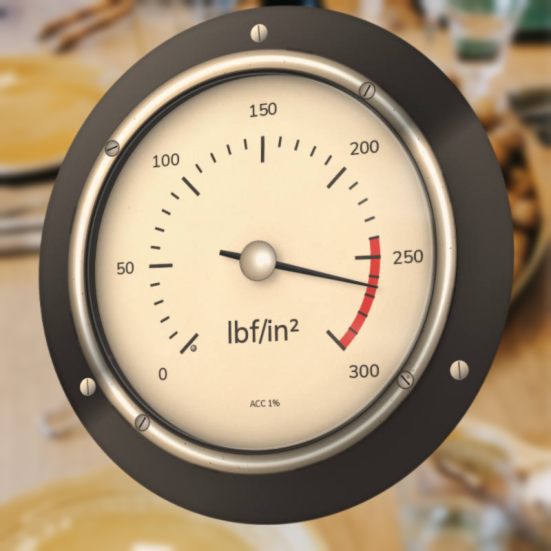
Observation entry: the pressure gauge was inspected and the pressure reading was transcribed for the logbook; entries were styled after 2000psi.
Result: 265psi
